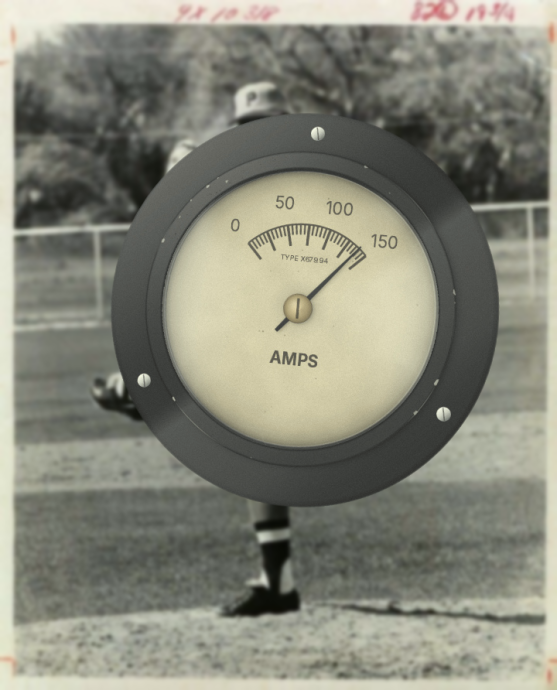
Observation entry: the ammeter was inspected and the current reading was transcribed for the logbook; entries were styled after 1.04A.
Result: 140A
